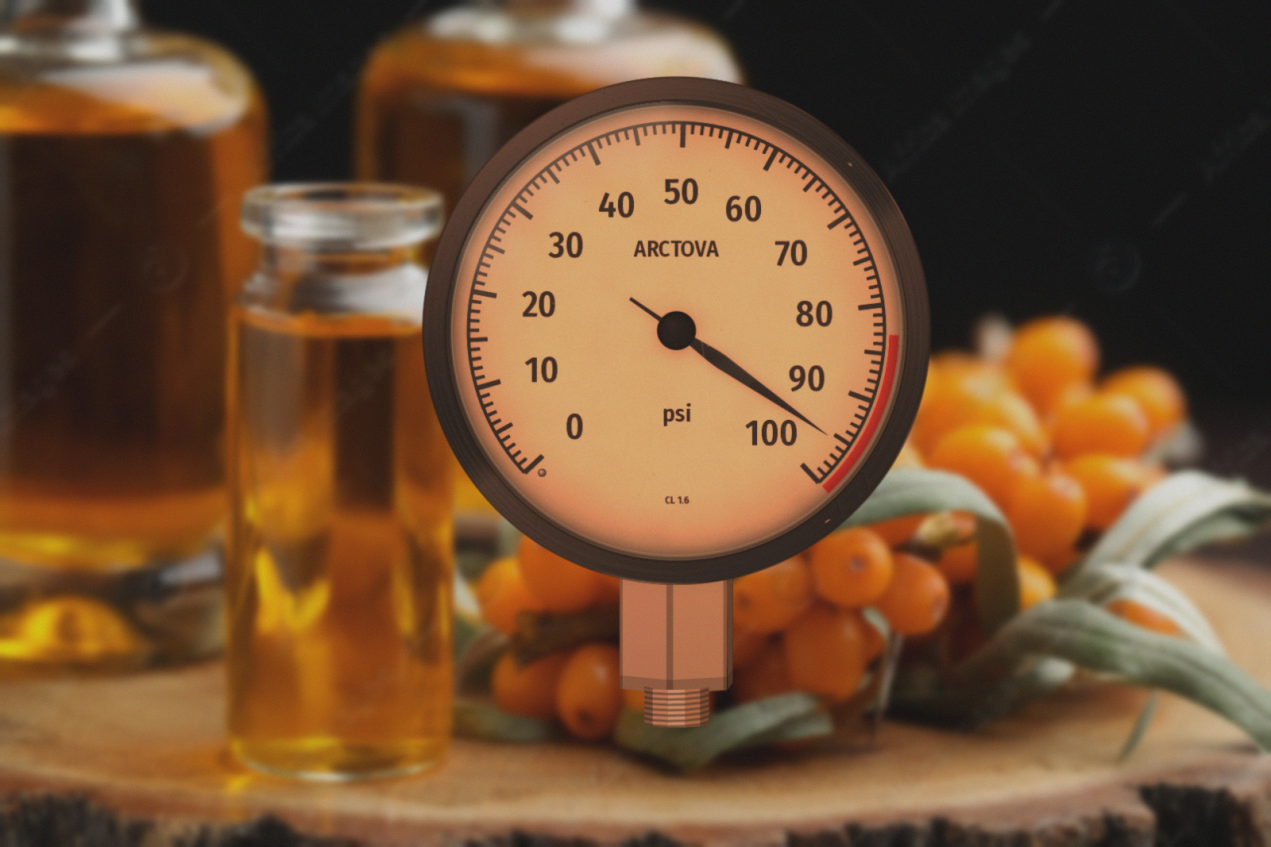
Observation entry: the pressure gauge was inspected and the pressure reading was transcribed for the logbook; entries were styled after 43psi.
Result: 95.5psi
